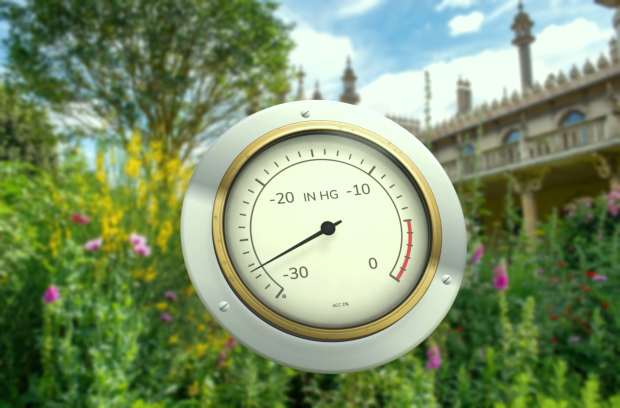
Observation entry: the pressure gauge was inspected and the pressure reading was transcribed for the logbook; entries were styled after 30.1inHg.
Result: -27.5inHg
